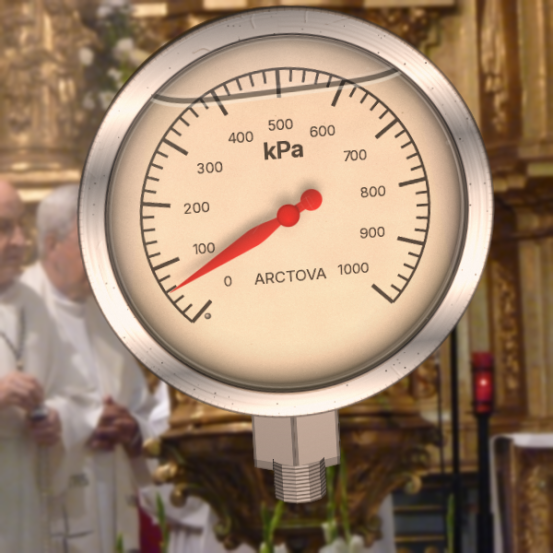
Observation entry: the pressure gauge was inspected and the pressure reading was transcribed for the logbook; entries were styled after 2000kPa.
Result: 60kPa
